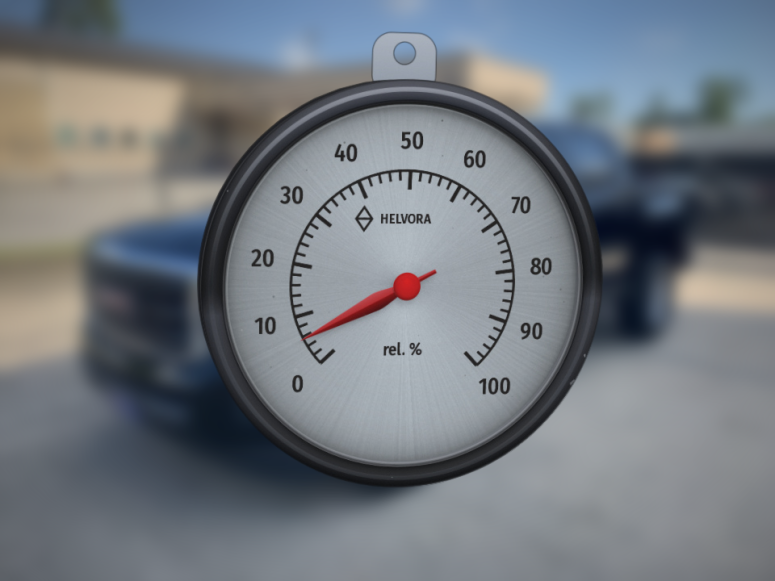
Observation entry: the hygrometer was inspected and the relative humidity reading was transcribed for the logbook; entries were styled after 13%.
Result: 6%
